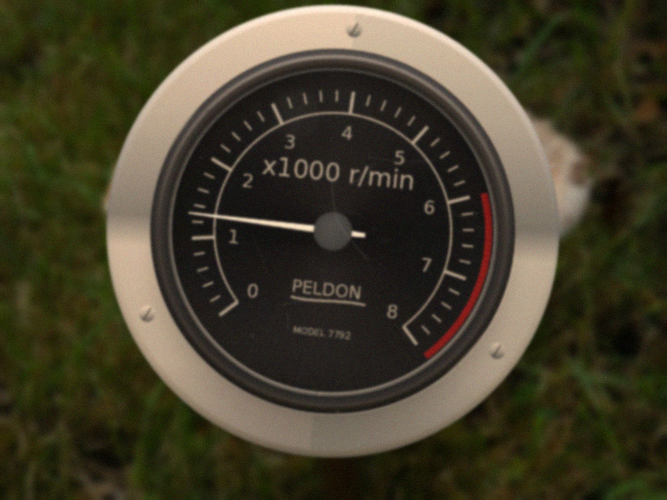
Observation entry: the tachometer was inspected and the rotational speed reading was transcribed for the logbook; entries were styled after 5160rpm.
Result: 1300rpm
